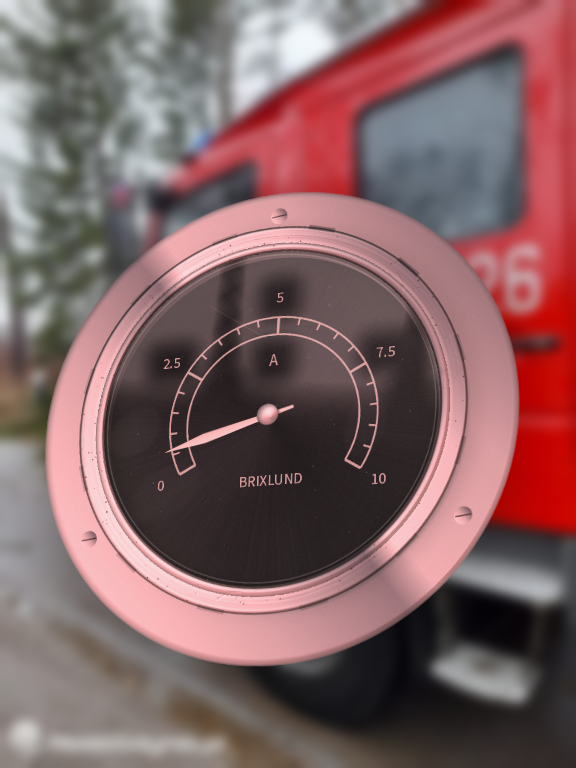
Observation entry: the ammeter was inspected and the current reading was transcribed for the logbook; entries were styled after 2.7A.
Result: 0.5A
